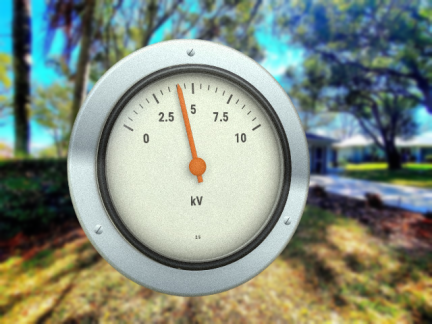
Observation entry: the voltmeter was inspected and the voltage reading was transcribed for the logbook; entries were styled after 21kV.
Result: 4kV
